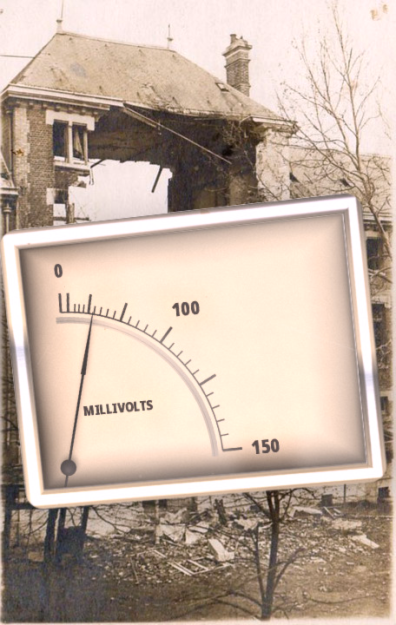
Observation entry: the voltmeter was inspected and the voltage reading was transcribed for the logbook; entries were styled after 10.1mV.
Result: 55mV
